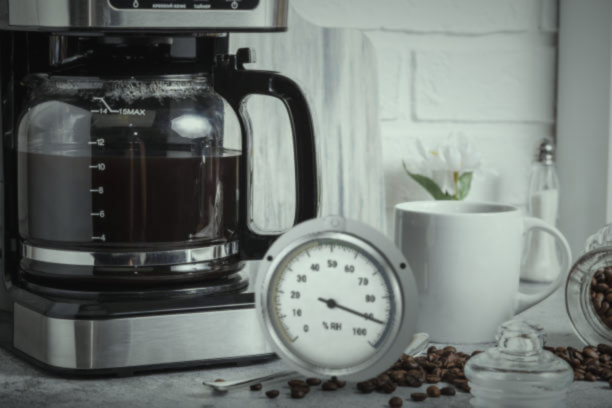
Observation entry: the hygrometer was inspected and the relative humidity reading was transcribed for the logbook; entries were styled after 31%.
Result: 90%
